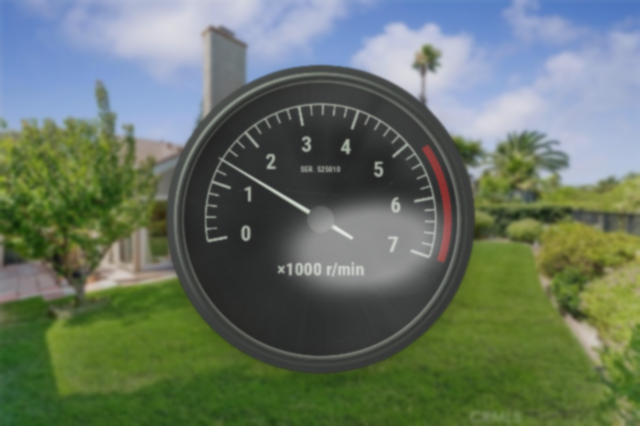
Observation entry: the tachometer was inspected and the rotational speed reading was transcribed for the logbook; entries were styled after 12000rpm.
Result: 1400rpm
